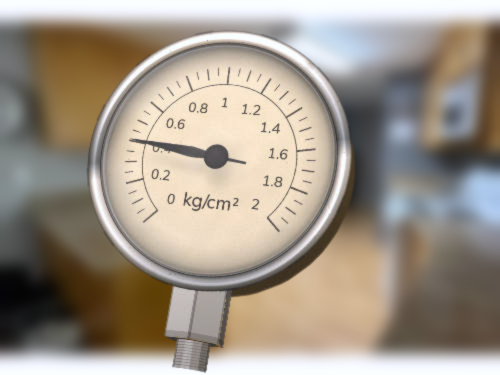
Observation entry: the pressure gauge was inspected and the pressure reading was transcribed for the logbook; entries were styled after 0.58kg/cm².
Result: 0.4kg/cm²
